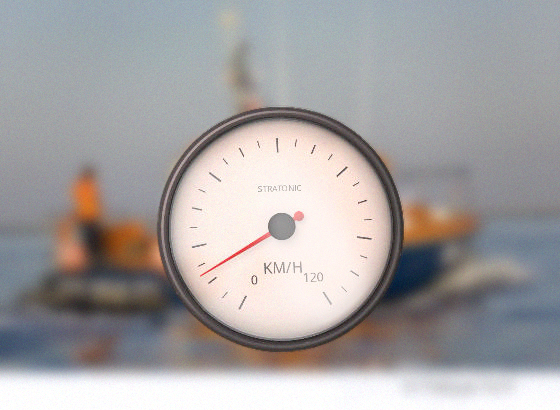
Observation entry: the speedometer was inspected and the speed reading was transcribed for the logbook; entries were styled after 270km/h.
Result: 12.5km/h
